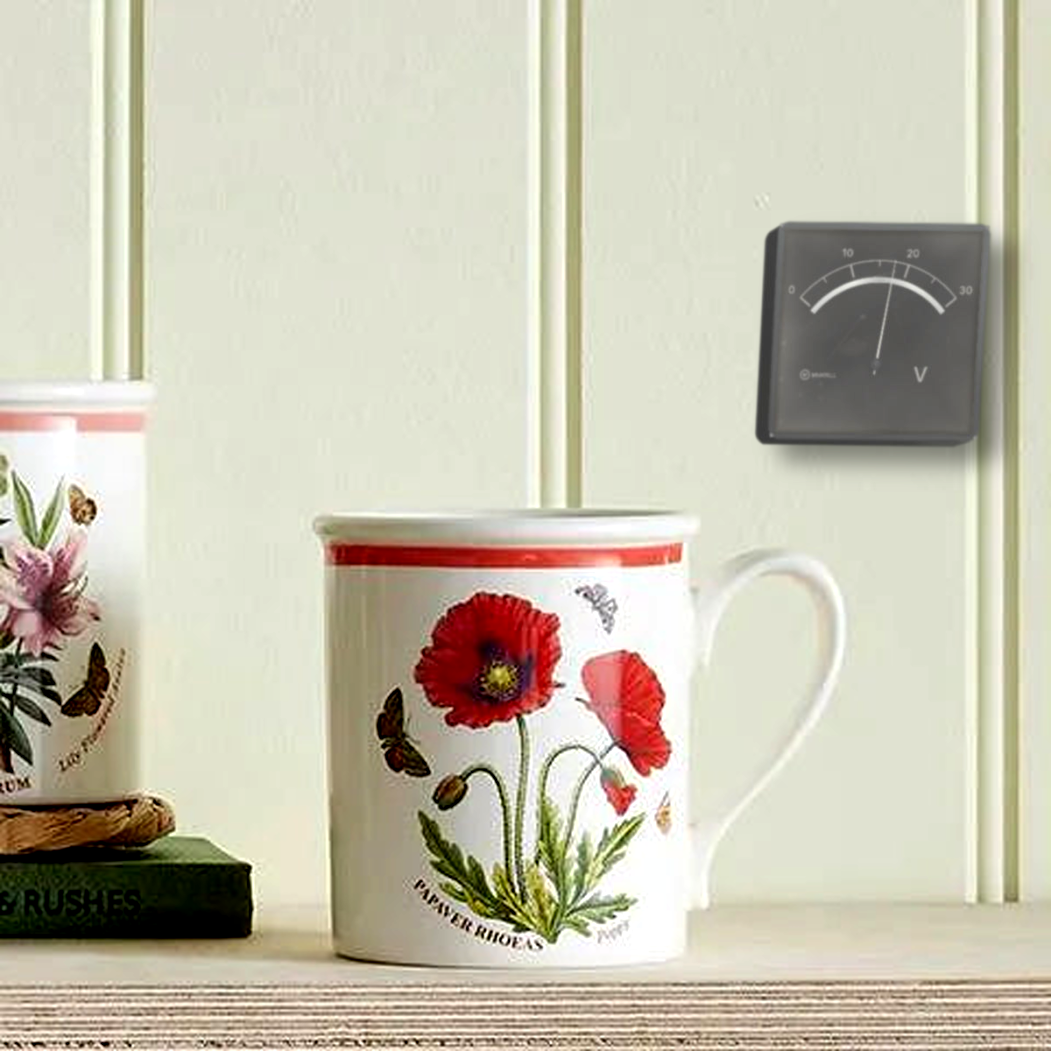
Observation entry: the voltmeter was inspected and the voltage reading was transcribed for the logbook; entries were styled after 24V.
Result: 17.5V
